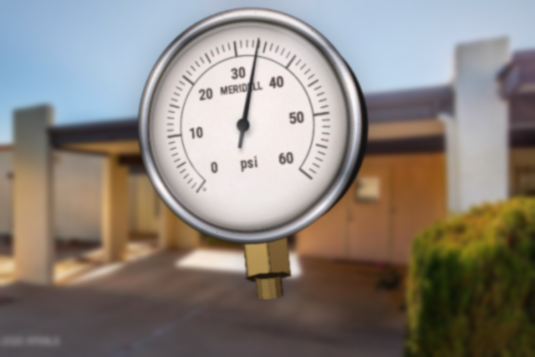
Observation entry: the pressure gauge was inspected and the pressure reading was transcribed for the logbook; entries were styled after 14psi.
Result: 34psi
